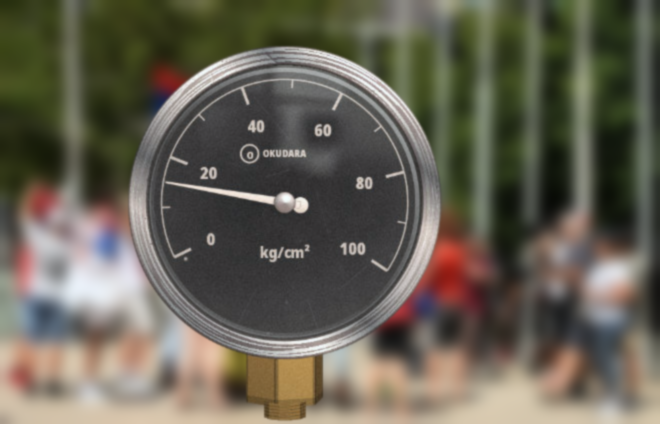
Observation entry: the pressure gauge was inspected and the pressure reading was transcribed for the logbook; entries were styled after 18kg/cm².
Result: 15kg/cm²
